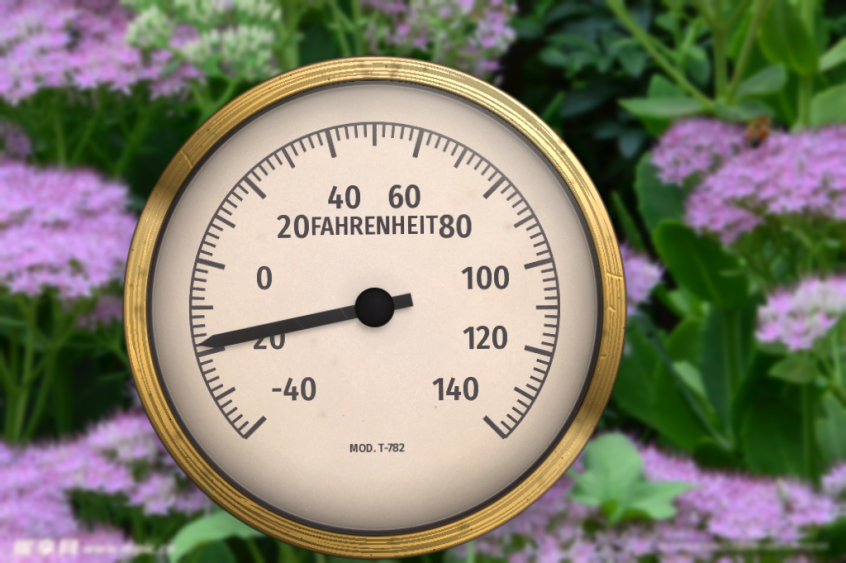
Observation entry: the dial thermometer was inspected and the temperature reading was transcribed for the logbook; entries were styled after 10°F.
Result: -18°F
